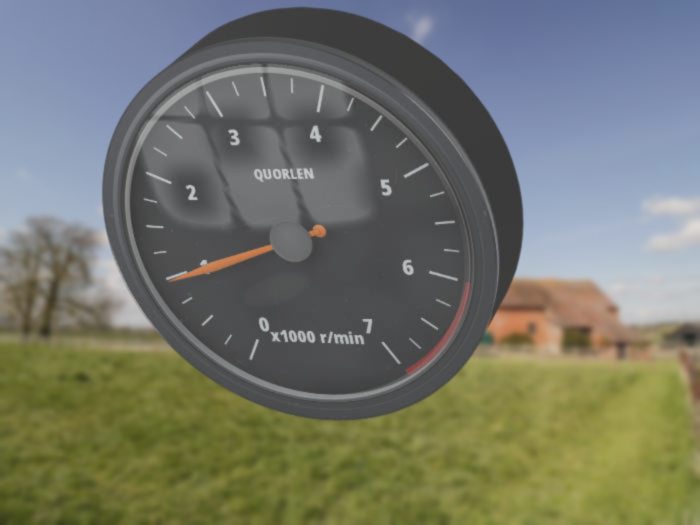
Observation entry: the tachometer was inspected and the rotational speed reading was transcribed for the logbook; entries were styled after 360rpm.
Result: 1000rpm
